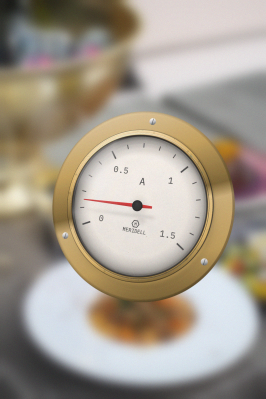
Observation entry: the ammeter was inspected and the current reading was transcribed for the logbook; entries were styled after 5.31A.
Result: 0.15A
